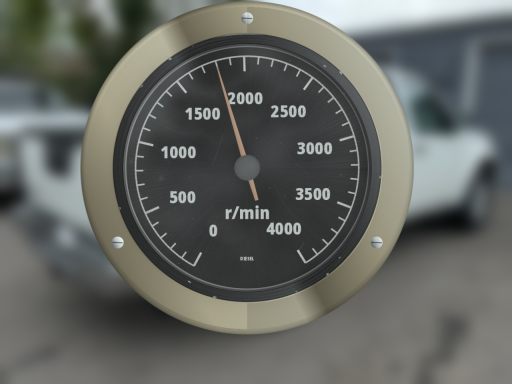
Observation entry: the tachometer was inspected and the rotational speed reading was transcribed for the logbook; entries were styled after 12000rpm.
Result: 1800rpm
